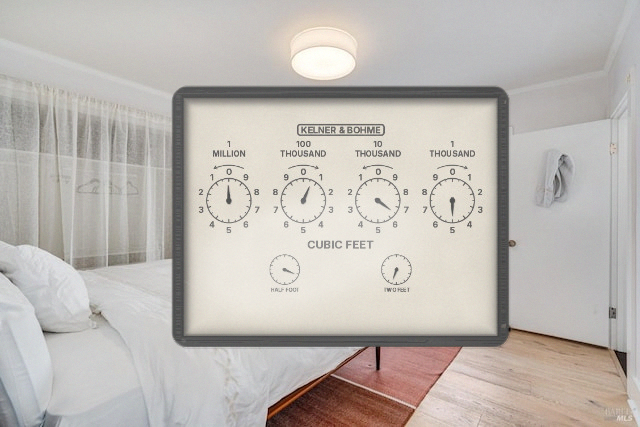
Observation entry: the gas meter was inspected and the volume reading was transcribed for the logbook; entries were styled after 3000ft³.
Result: 6500ft³
